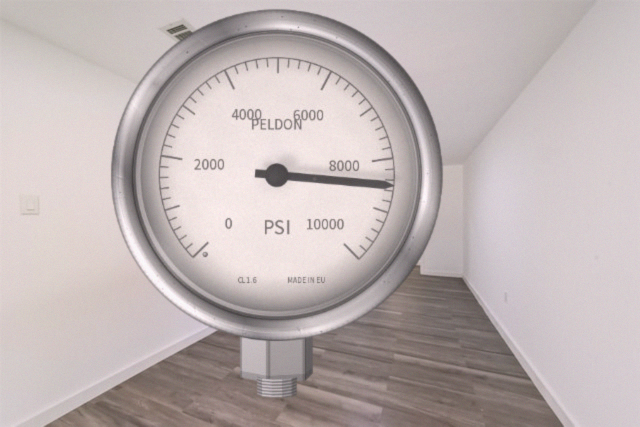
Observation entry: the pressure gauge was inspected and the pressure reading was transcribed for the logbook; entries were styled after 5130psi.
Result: 8500psi
